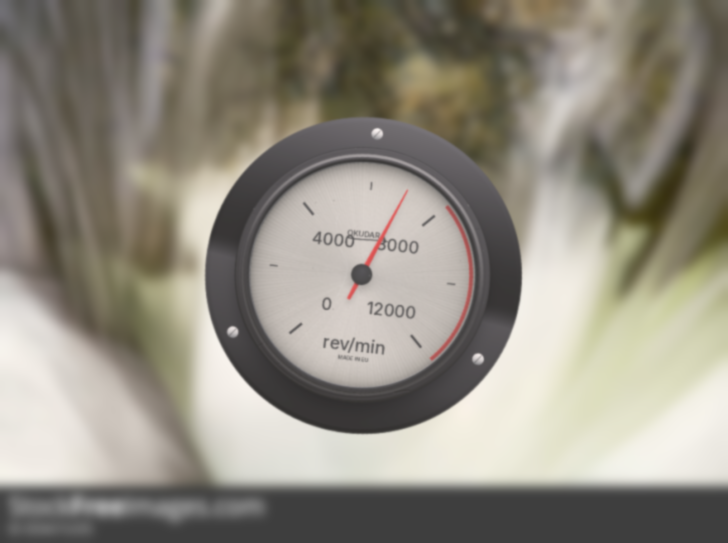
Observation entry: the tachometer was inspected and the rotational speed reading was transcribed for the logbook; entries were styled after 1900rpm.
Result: 7000rpm
